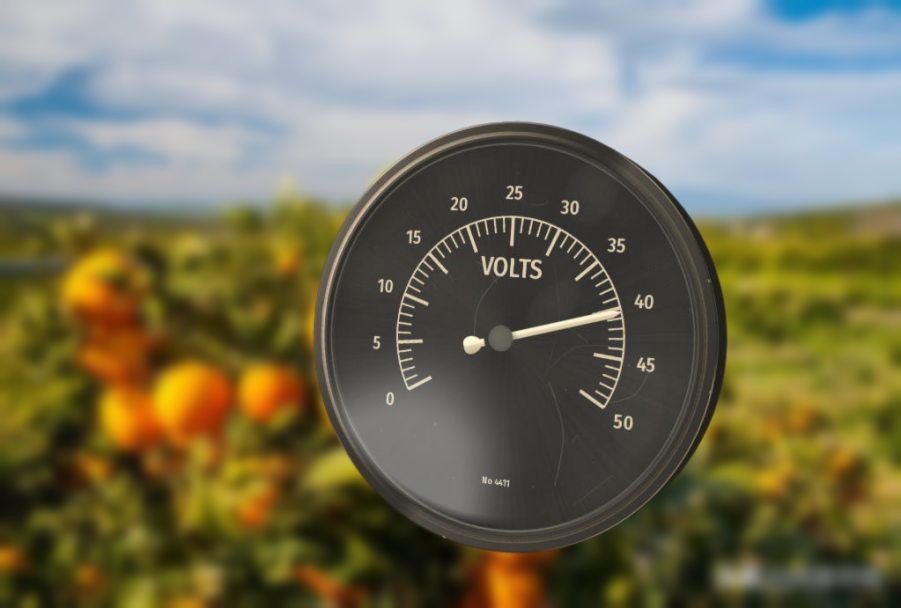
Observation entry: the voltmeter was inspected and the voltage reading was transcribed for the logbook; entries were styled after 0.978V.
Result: 40.5V
